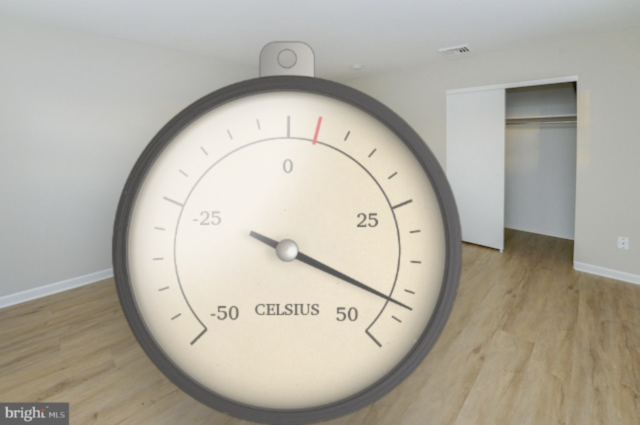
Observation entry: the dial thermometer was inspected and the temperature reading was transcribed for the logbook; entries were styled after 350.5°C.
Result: 42.5°C
